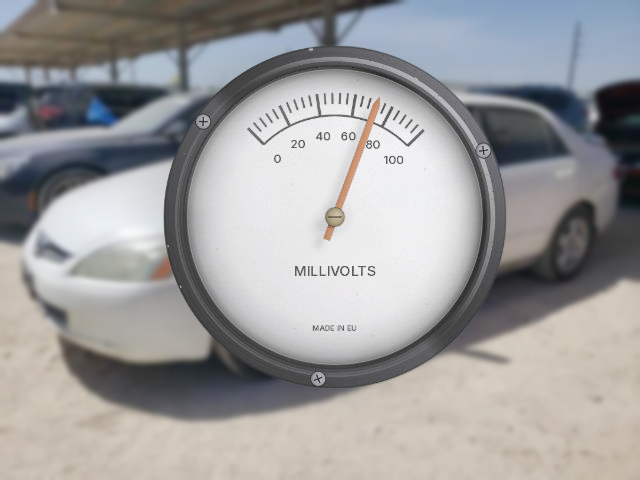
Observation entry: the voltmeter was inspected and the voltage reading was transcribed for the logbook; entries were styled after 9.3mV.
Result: 72mV
